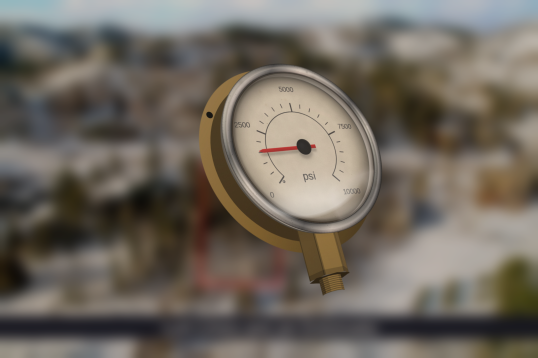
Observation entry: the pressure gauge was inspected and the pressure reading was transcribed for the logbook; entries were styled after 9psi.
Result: 1500psi
